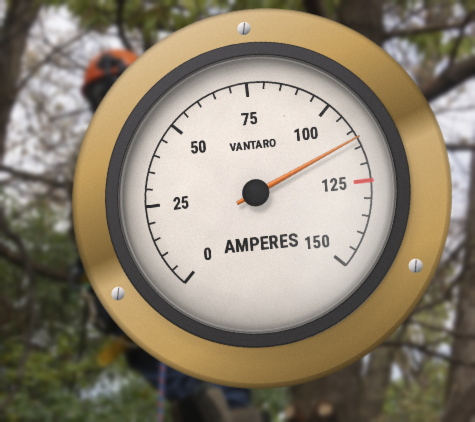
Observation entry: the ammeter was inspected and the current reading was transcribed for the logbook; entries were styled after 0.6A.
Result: 112.5A
